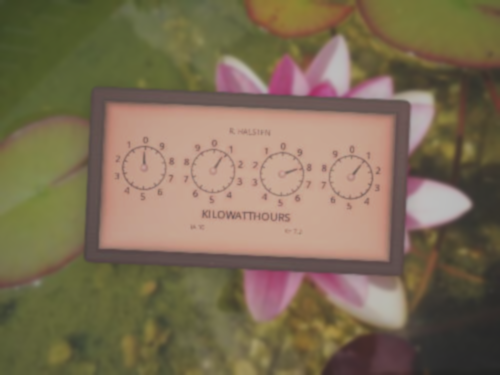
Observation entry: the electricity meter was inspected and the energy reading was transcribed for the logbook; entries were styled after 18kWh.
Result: 81kWh
